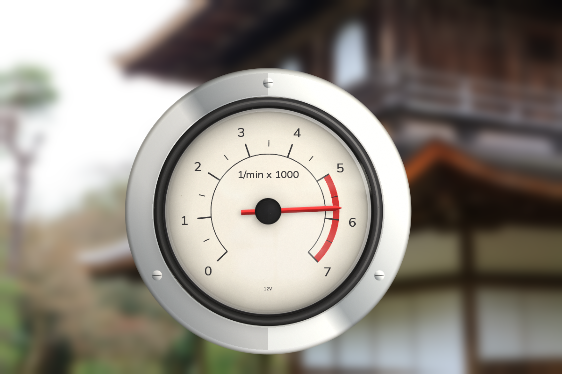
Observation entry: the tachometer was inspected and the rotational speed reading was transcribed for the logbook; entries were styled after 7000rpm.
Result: 5750rpm
